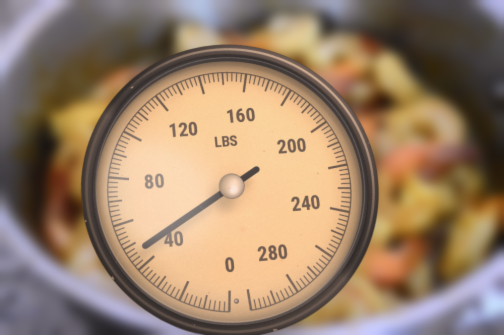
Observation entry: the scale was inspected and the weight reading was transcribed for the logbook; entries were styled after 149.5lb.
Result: 46lb
